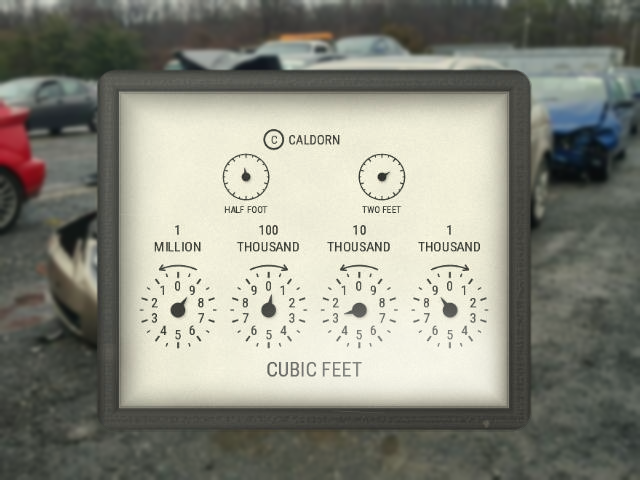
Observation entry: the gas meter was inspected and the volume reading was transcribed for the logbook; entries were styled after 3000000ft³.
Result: 902900ft³
